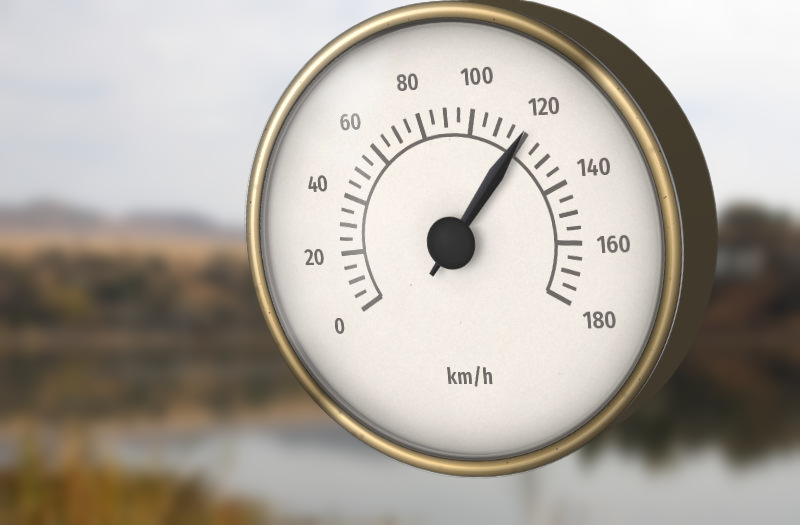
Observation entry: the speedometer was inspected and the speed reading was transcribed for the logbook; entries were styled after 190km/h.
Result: 120km/h
